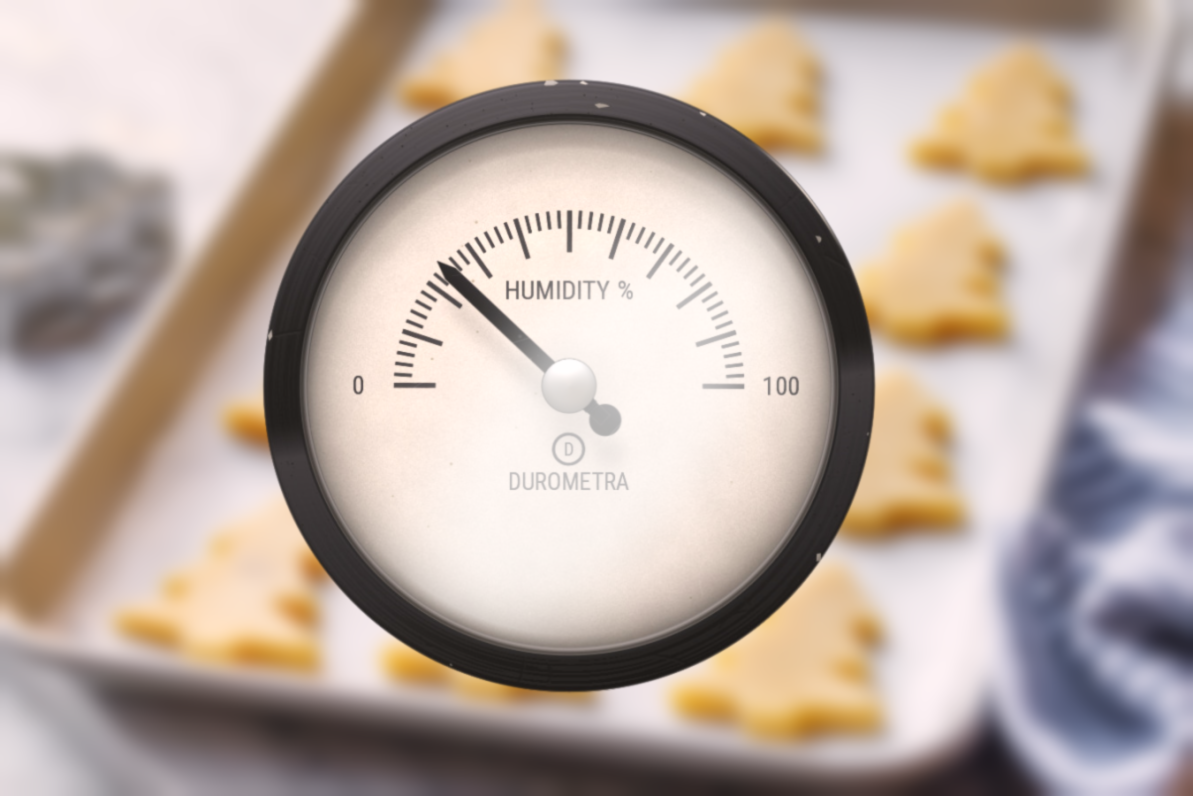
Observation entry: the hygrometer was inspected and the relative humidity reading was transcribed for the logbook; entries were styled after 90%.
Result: 24%
